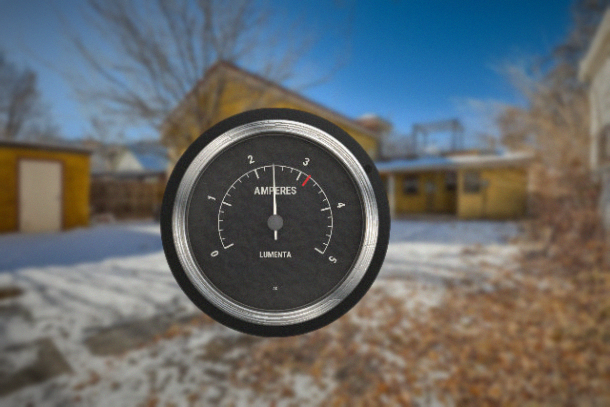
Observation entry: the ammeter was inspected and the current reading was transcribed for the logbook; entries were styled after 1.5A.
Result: 2.4A
